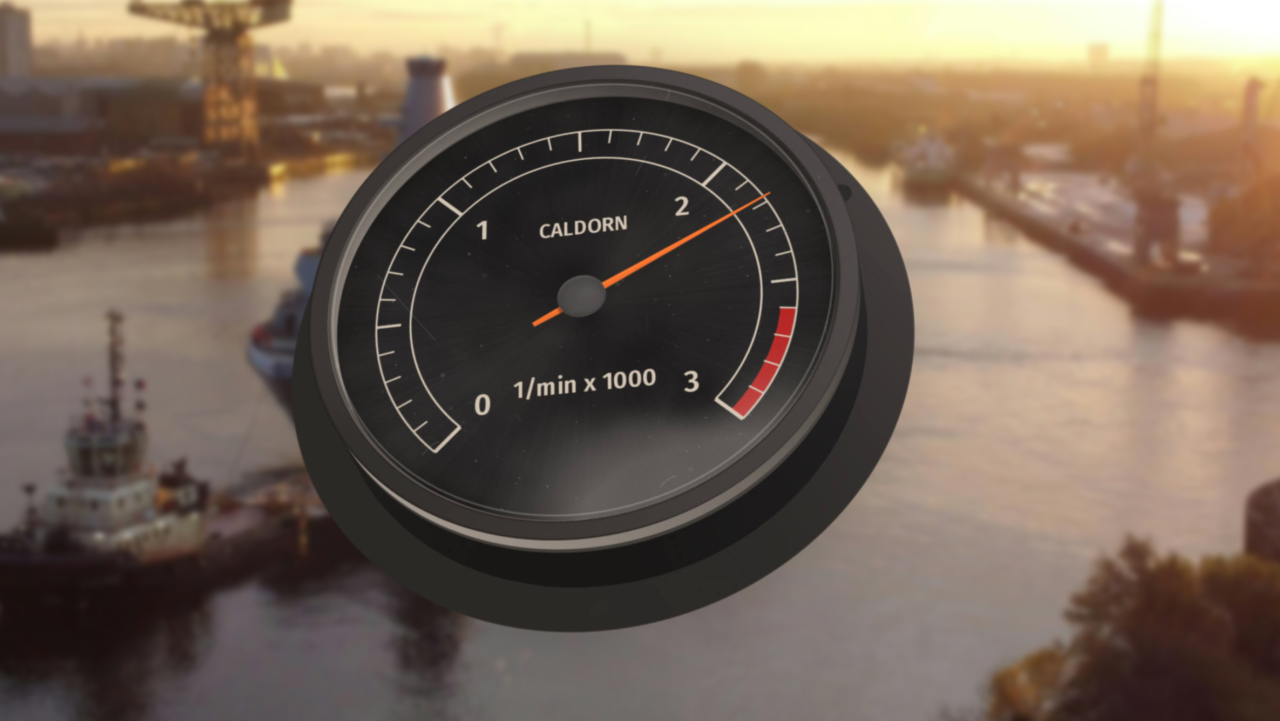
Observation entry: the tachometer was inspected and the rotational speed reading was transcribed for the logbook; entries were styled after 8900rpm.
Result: 2200rpm
